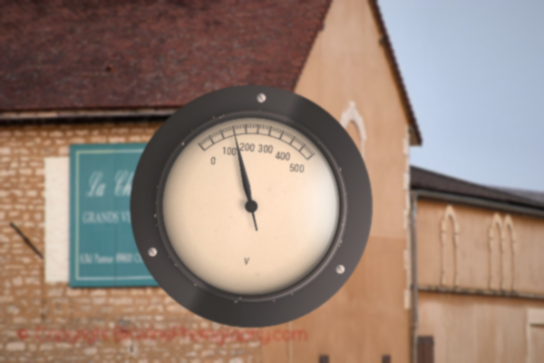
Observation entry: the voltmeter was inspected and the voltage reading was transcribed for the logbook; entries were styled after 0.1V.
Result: 150V
